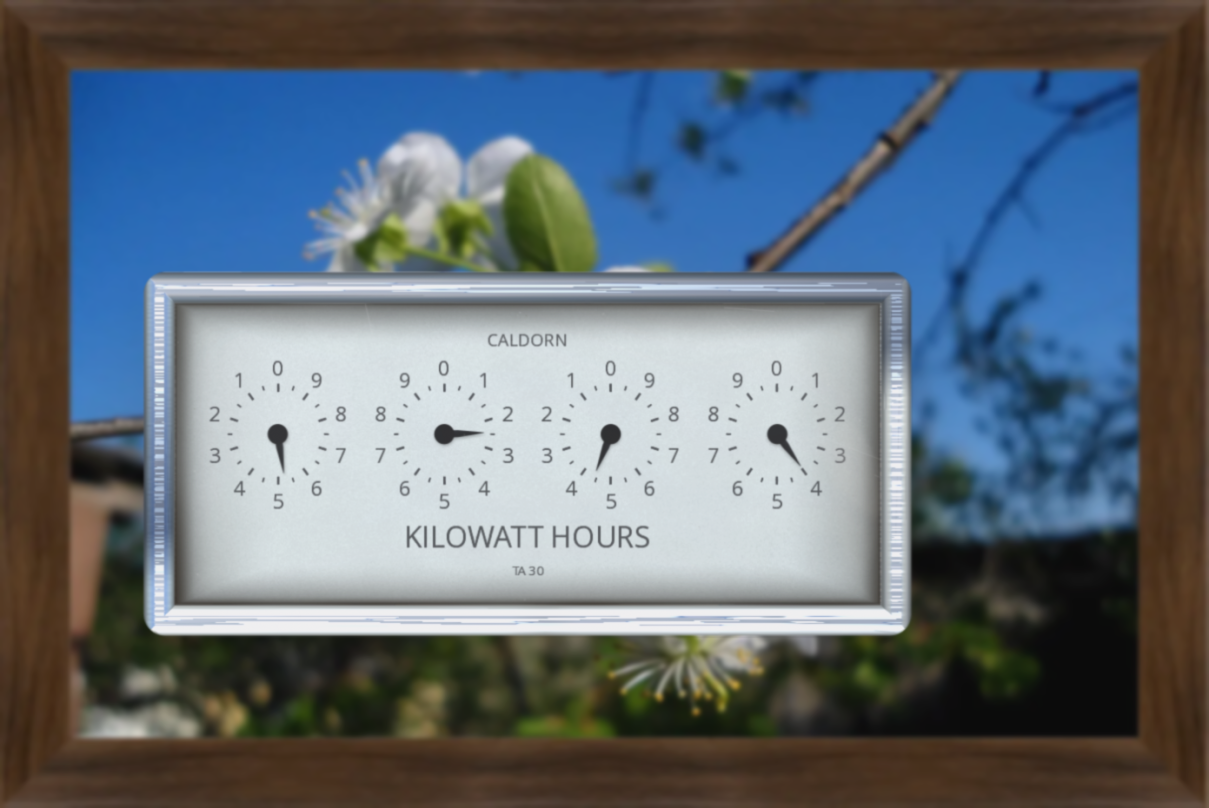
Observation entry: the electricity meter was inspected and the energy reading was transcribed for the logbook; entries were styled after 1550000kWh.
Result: 5244kWh
